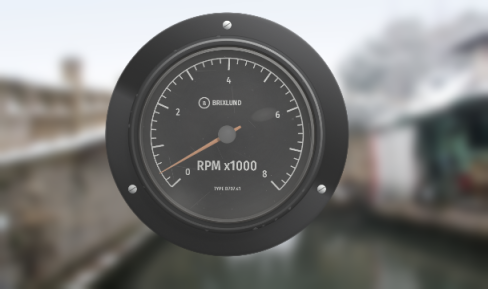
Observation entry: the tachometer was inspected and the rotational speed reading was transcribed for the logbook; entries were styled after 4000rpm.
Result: 400rpm
